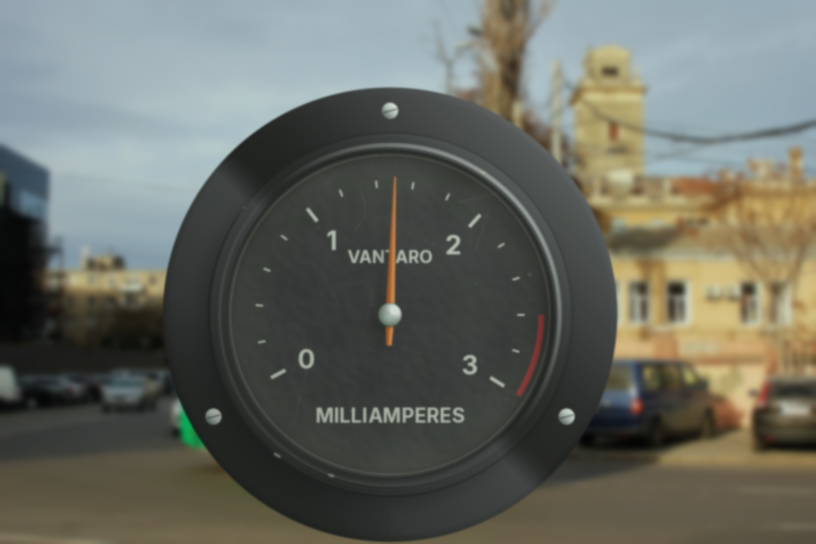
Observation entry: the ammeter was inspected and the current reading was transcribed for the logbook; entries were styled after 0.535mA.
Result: 1.5mA
